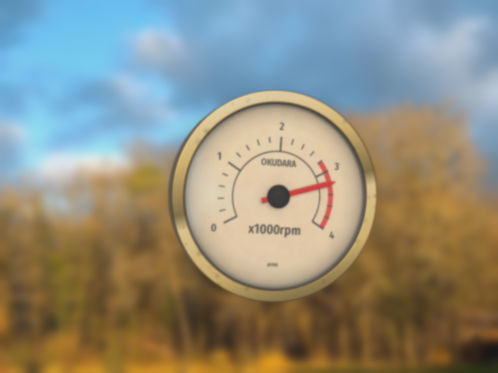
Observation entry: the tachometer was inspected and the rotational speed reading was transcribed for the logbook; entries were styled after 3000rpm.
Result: 3200rpm
